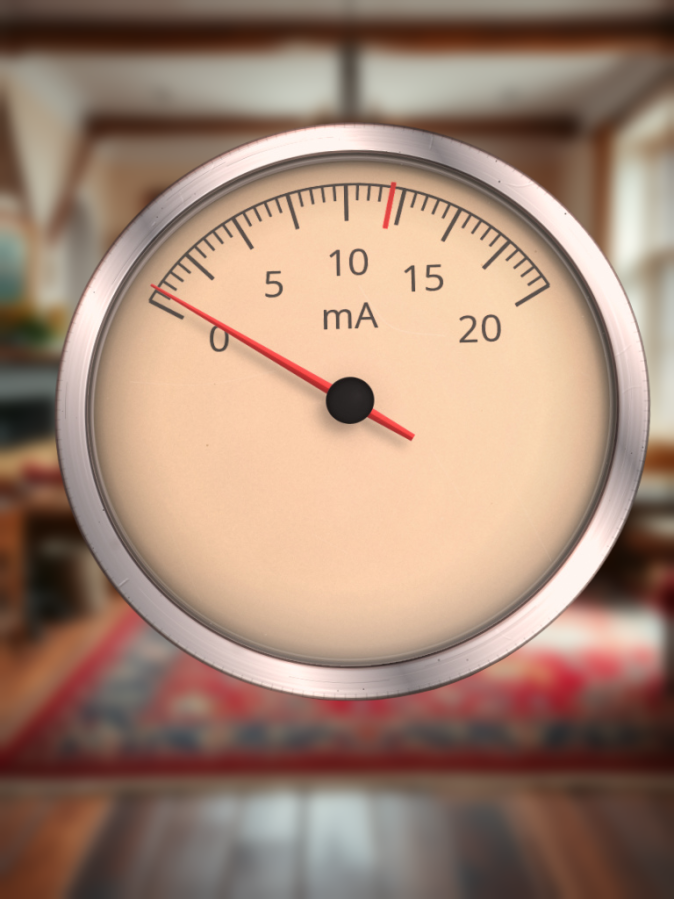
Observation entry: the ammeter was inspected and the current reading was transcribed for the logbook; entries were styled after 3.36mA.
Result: 0.5mA
